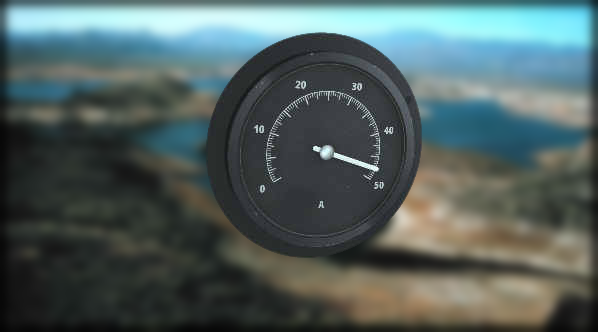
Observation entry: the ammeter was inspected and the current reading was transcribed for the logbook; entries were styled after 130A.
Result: 47.5A
